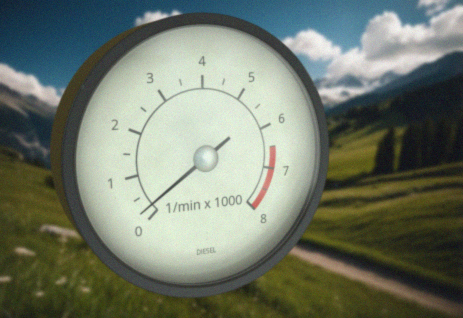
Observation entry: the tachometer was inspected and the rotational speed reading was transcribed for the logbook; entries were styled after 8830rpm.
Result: 250rpm
